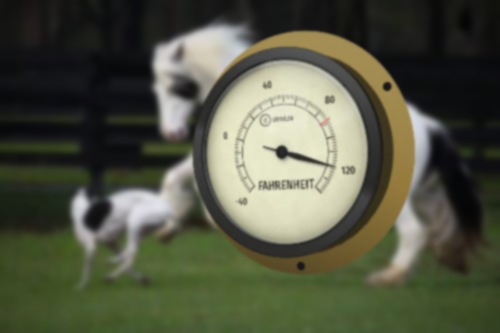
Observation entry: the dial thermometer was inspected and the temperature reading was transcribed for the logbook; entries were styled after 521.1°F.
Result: 120°F
